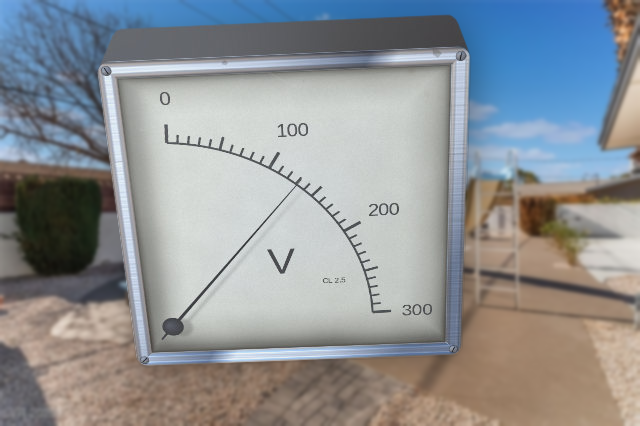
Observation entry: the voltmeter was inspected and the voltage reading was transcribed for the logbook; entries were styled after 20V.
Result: 130V
